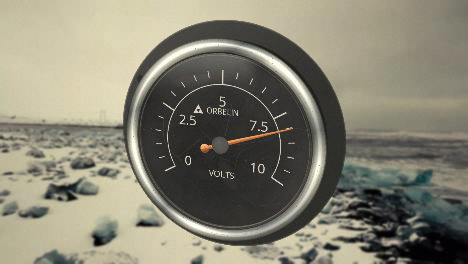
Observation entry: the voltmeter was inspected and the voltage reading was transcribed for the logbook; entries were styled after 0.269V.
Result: 8V
